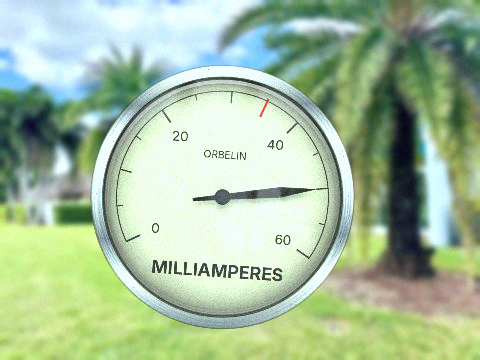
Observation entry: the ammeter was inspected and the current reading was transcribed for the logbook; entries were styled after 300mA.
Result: 50mA
